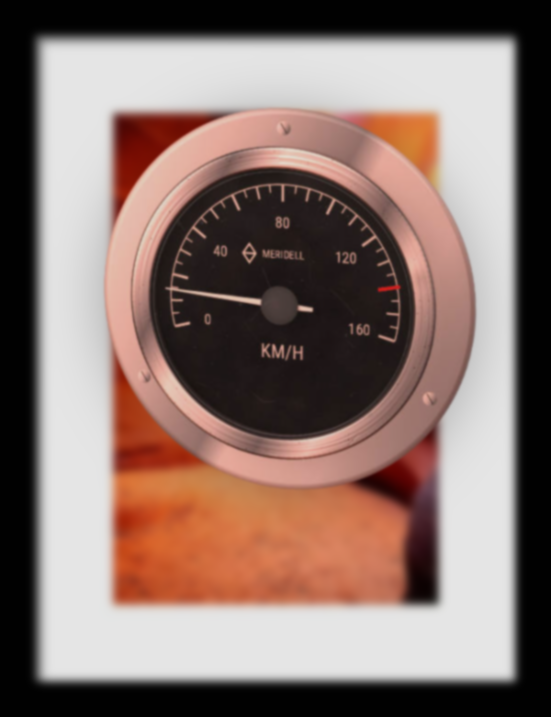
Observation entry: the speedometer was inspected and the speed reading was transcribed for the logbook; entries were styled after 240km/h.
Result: 15km/h
